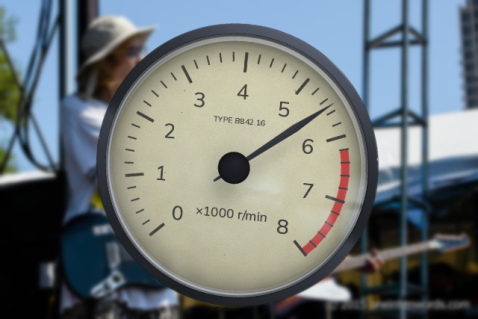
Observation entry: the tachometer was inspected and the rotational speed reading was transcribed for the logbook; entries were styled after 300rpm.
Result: 5500rpm
